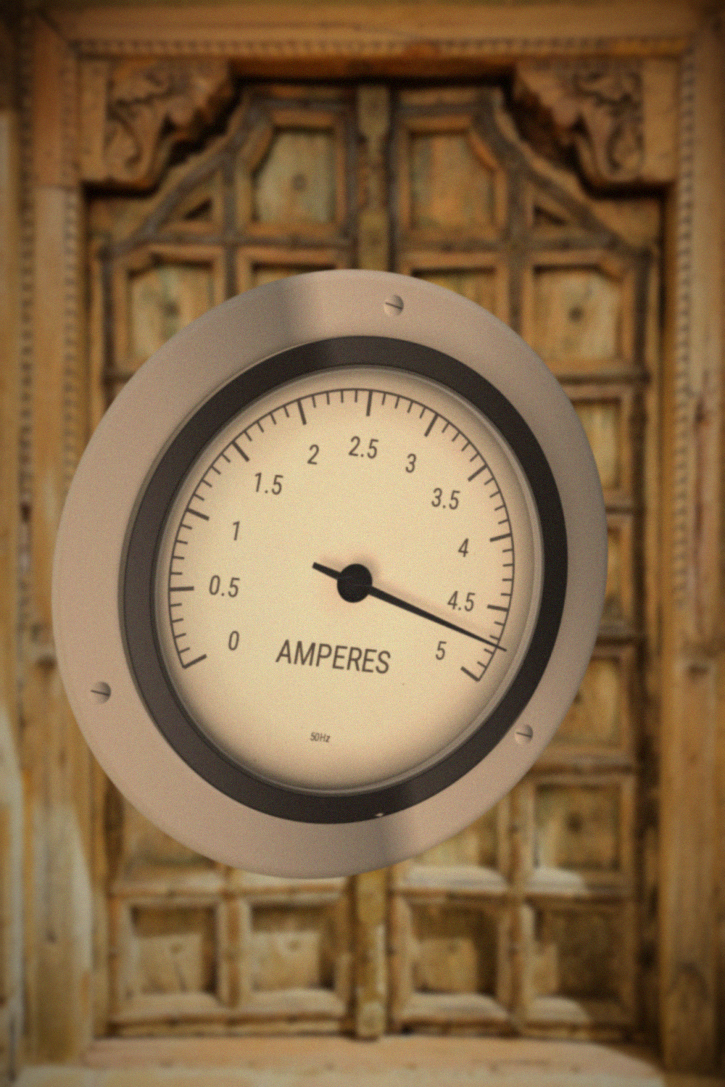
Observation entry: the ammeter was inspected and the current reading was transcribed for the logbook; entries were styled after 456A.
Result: 4.75A
